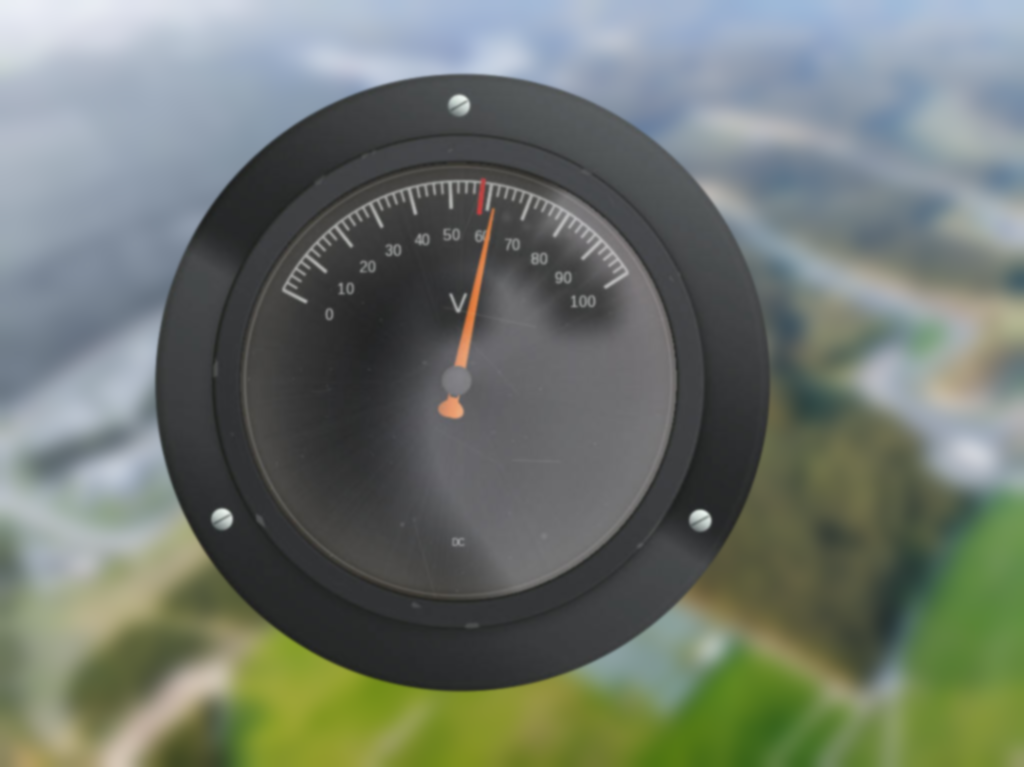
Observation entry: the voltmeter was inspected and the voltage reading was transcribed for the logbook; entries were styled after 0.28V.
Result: 62V
